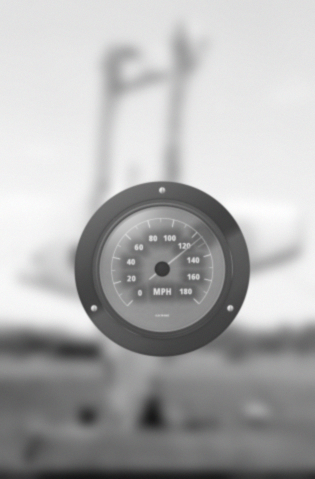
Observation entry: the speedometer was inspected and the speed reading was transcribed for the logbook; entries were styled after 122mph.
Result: 125mph
